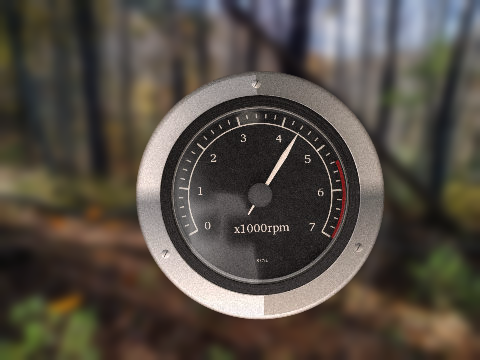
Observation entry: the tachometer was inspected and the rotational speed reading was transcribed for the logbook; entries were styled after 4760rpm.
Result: 4400rpm
